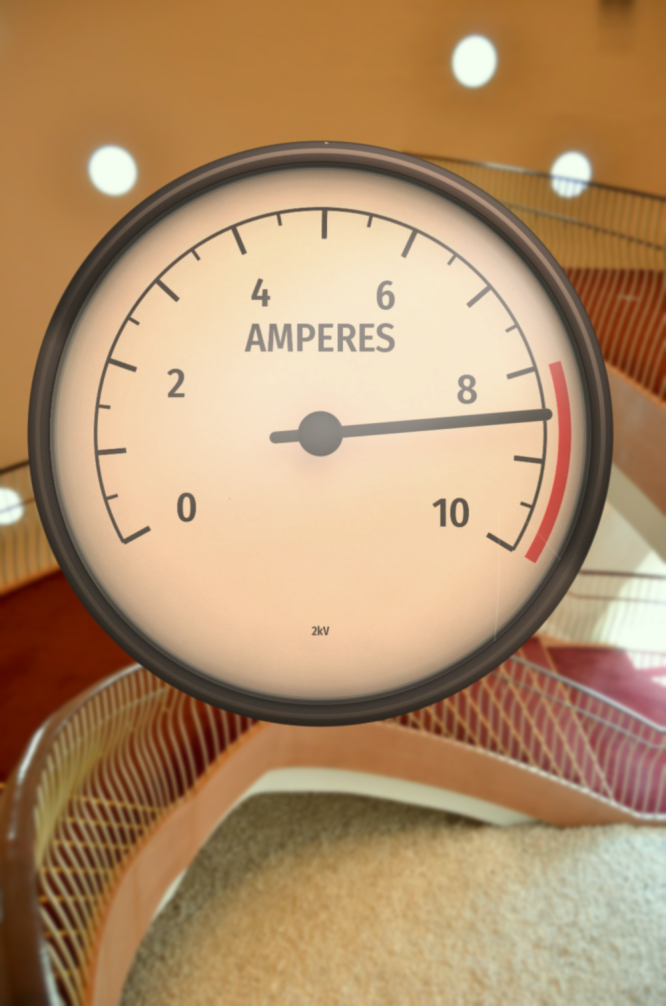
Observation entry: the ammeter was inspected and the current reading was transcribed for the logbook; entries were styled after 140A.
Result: 8.5A
